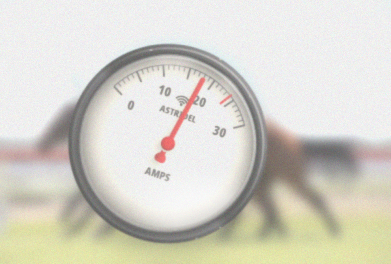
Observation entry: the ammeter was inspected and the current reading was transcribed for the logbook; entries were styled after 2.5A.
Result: 18A
